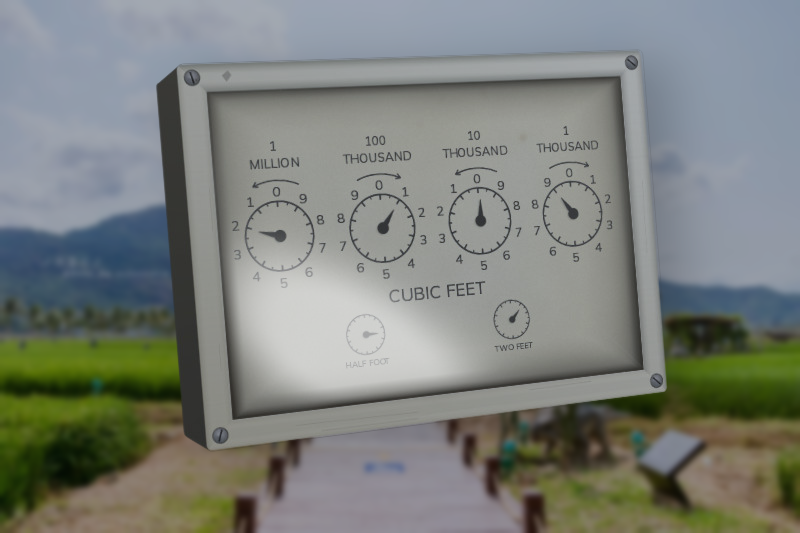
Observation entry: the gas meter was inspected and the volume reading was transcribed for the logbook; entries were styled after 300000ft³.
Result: 209900ft³
